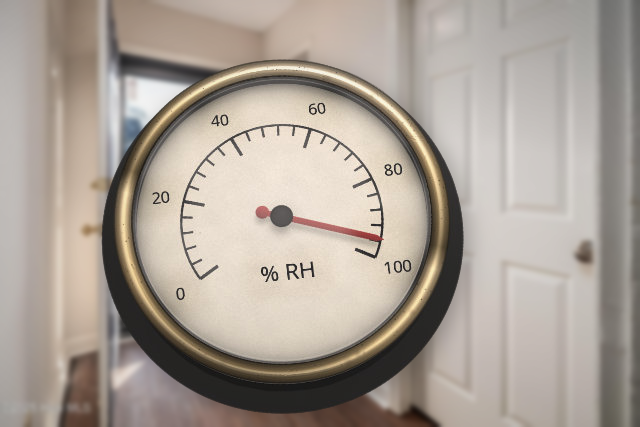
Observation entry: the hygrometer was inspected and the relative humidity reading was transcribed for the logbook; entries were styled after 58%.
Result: 96%
